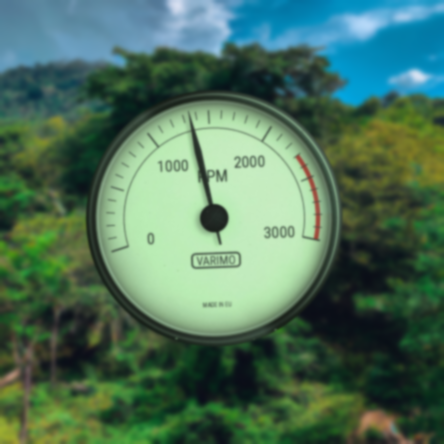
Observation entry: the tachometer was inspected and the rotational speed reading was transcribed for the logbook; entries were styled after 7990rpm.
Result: 1350rpm
